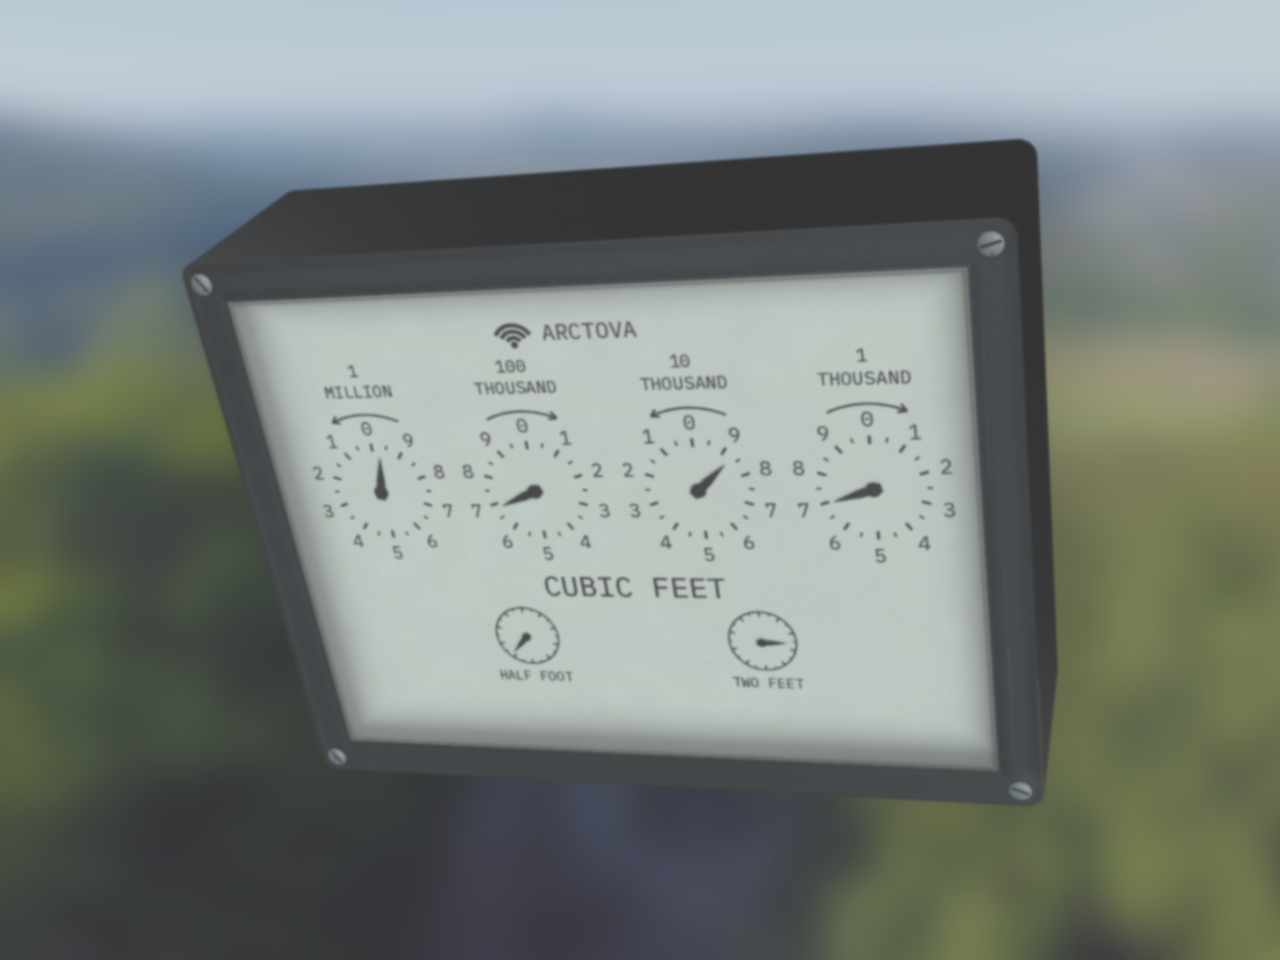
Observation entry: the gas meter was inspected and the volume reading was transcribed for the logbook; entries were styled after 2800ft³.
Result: 968700ft³
